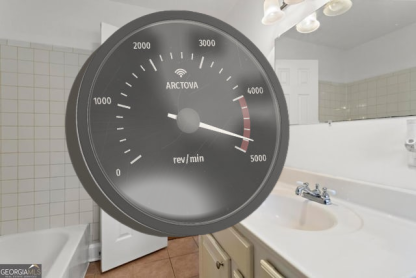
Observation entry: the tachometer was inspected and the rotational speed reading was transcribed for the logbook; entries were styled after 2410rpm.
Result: 4800rpm
